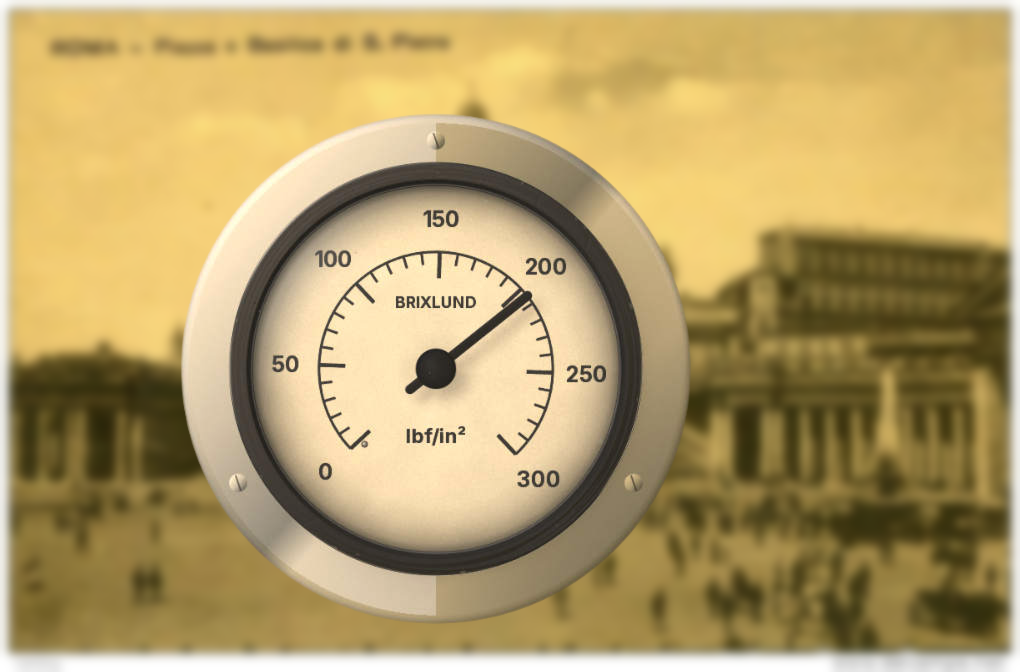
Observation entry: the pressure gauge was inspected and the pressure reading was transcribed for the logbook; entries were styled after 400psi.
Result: 205psi
